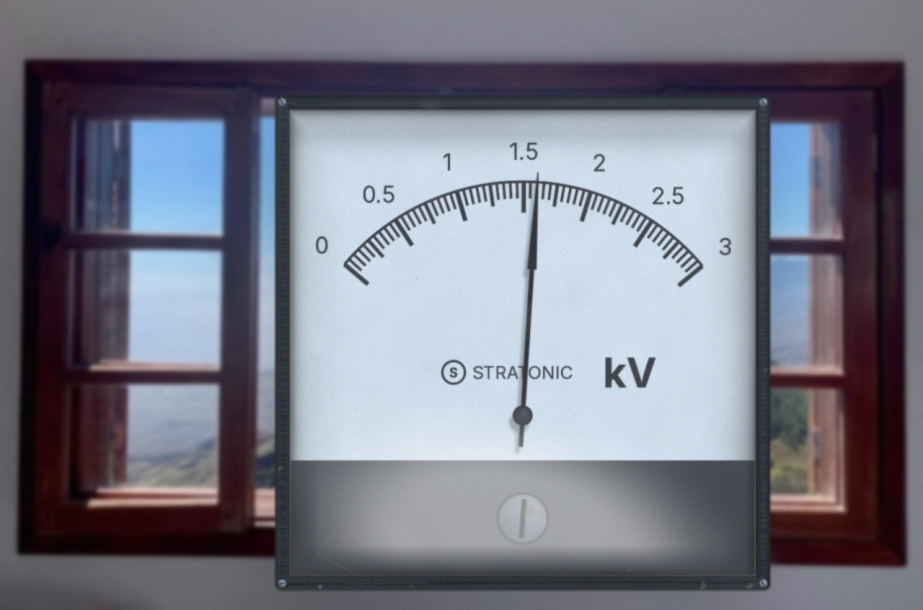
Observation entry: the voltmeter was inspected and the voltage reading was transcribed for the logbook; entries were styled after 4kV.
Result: 1.6kV
